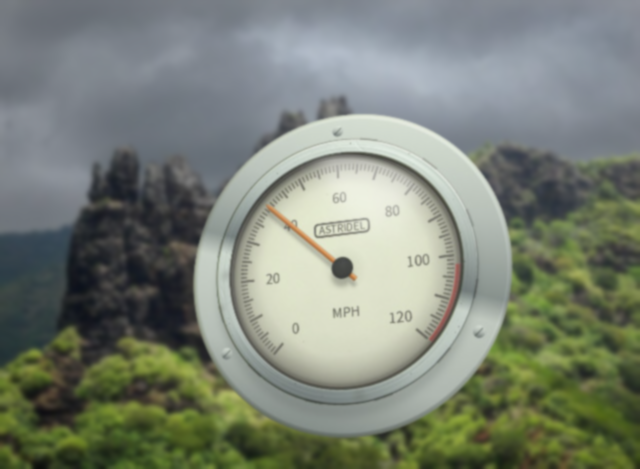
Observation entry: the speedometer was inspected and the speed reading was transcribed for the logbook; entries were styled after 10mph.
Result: 40mph
